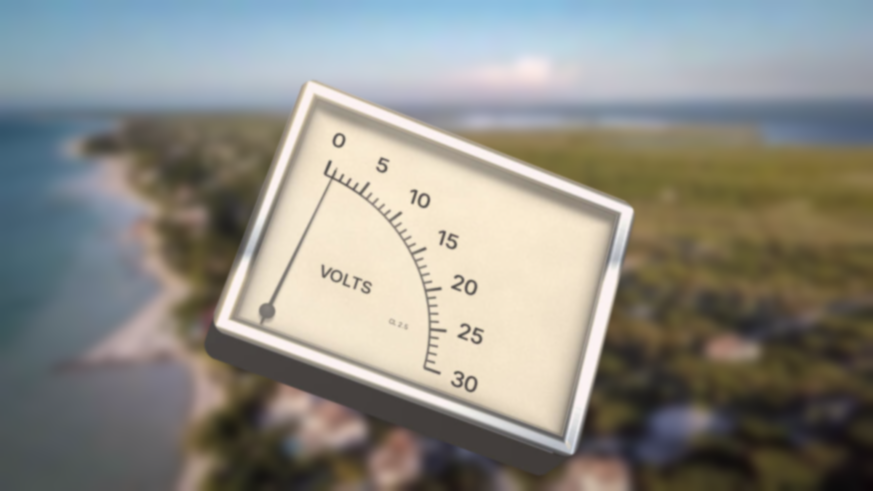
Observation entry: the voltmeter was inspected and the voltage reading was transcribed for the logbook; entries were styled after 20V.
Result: 1V
